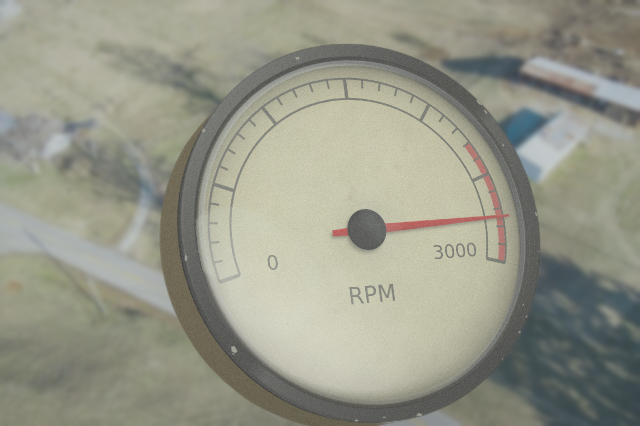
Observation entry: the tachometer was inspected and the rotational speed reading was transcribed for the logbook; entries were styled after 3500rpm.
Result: 2750rpm
